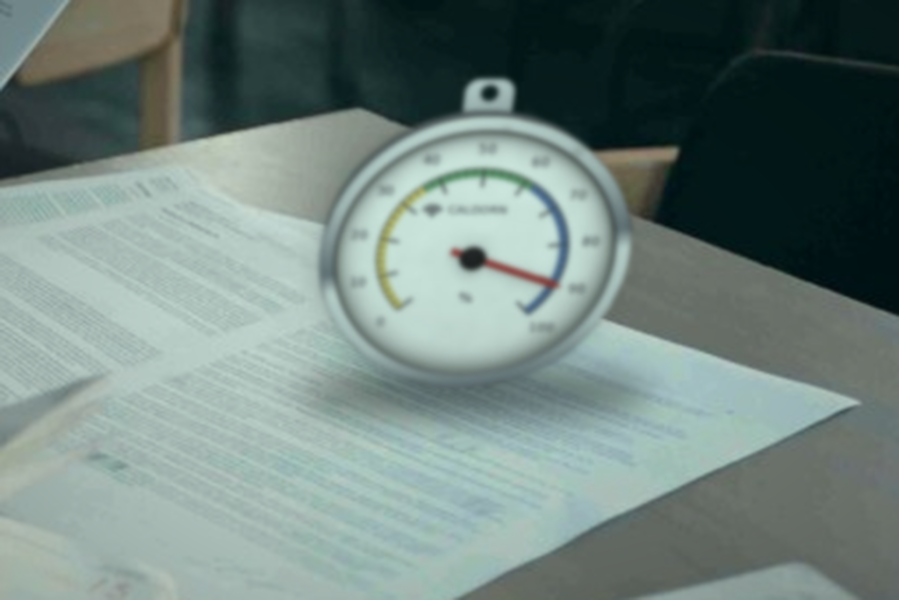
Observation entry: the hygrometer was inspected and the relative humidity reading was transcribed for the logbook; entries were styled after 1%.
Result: 90%
